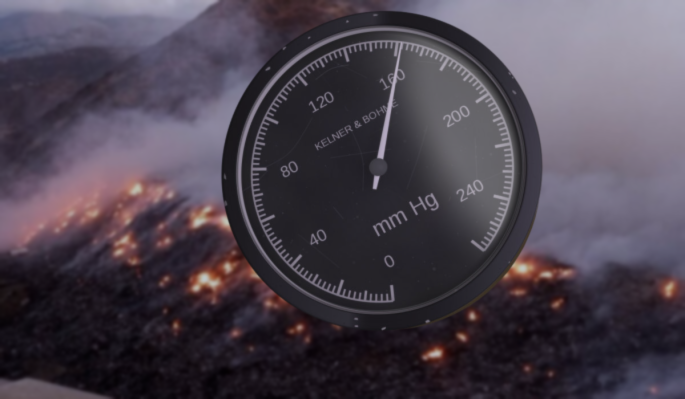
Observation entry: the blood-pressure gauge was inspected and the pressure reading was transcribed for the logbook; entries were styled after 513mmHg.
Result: 162mmHg
